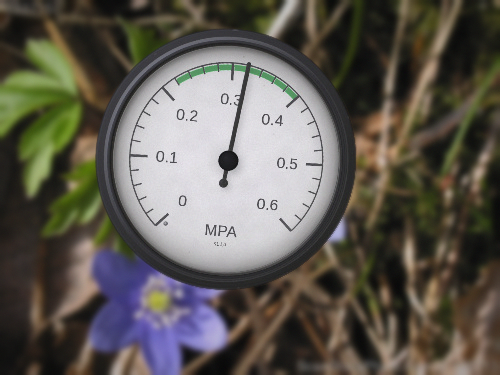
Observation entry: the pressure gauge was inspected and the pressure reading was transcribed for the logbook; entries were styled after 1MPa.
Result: 0.32MPa
